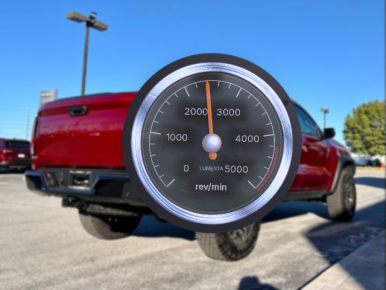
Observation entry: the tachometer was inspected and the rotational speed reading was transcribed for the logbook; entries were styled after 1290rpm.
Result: 2400rpm
